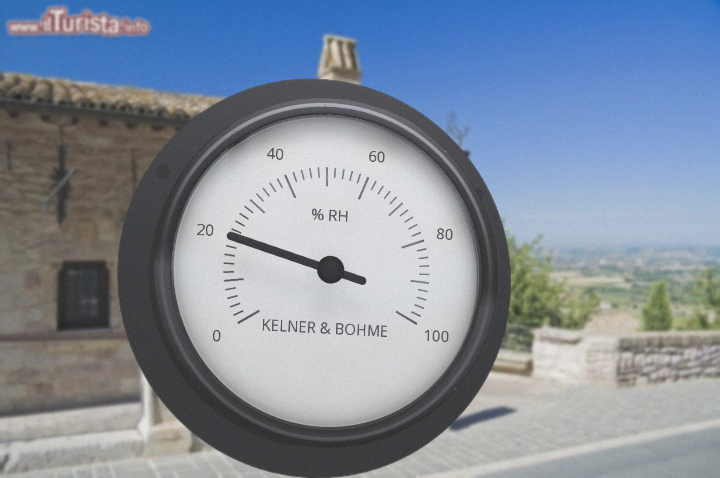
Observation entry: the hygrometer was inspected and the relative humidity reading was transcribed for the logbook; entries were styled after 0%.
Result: 20%
